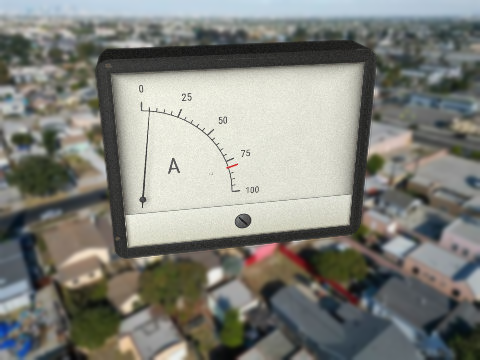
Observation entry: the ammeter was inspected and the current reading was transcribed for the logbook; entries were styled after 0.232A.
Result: 5A
